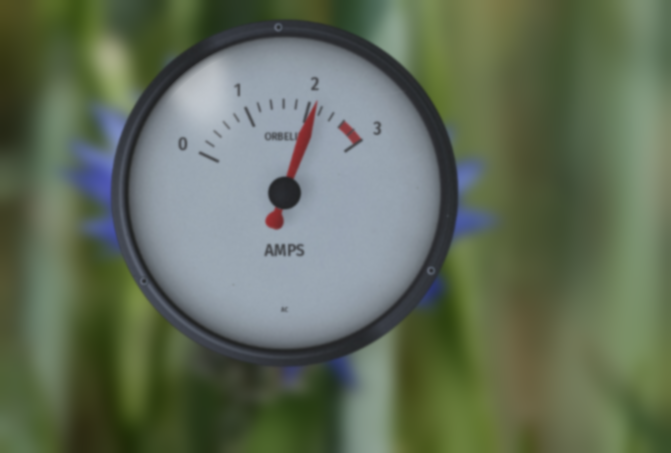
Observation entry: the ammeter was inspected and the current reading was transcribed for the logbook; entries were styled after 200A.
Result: 2.1A
